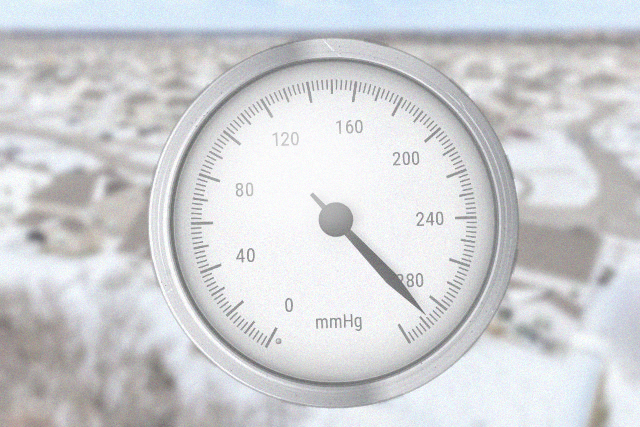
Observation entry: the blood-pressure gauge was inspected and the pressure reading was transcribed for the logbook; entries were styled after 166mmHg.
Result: 288mmHg
